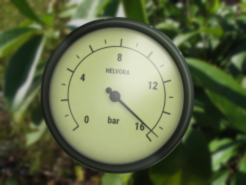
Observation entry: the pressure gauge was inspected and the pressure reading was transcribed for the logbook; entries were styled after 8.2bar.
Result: 15.5bar
